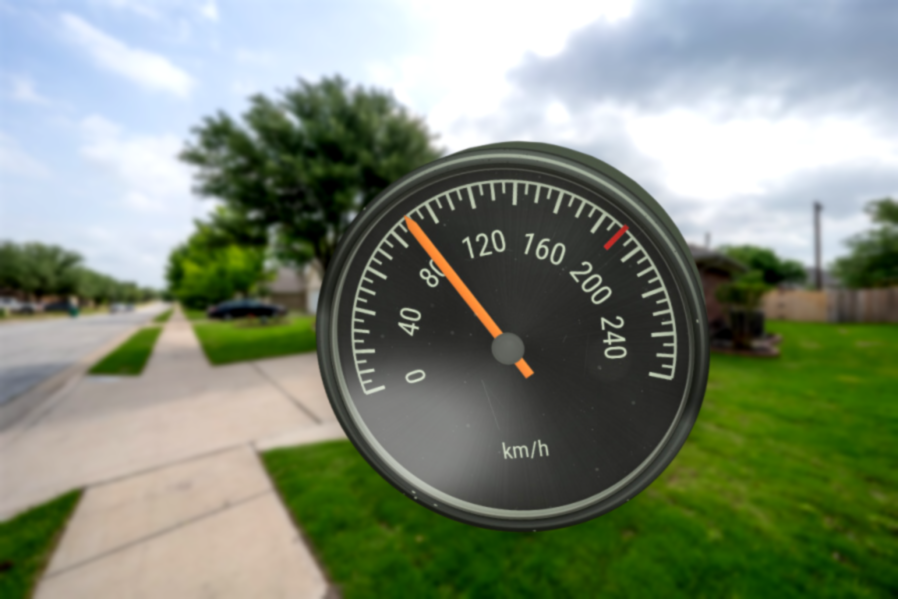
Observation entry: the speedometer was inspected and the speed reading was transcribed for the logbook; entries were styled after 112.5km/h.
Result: 90km/h
